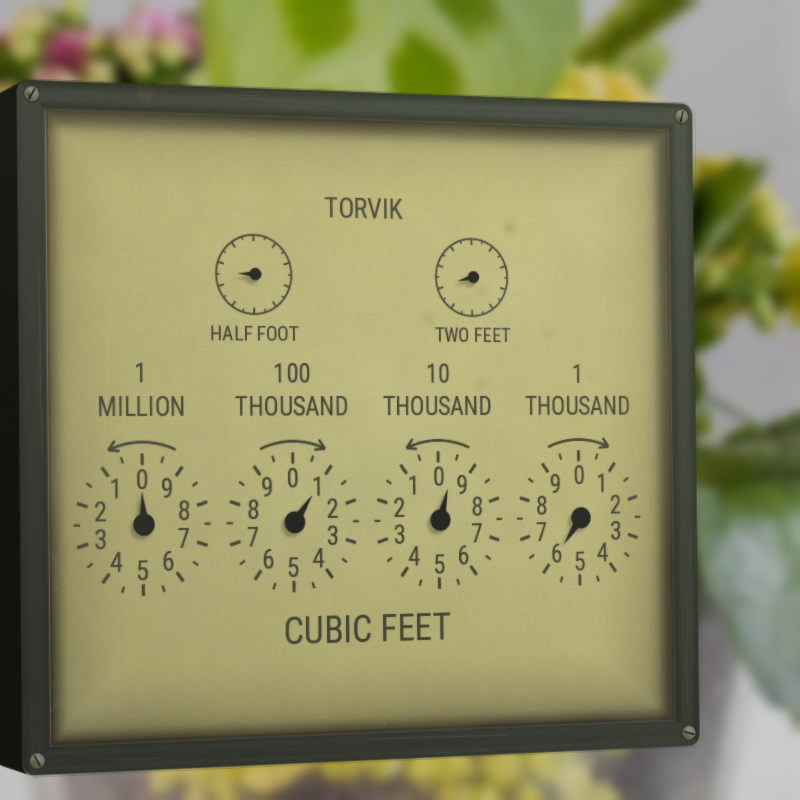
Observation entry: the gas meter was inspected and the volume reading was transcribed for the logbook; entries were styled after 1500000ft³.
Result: 9600ft³
